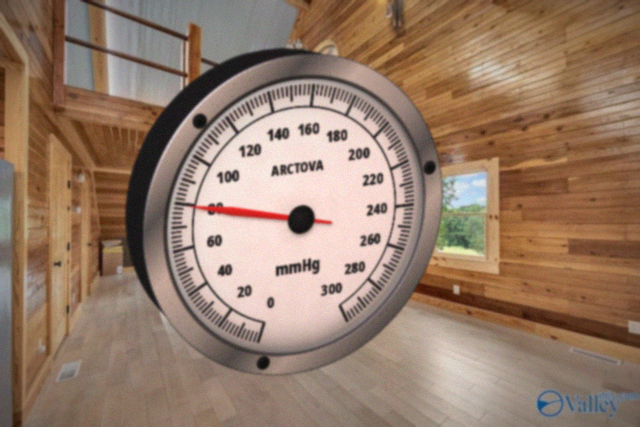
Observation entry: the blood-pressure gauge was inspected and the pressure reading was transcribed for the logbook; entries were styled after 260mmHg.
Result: 80mmHg
